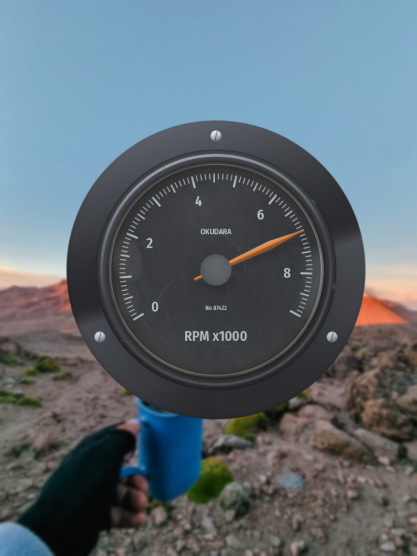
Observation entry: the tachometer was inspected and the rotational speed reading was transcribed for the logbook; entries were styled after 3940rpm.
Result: 7000rpm
